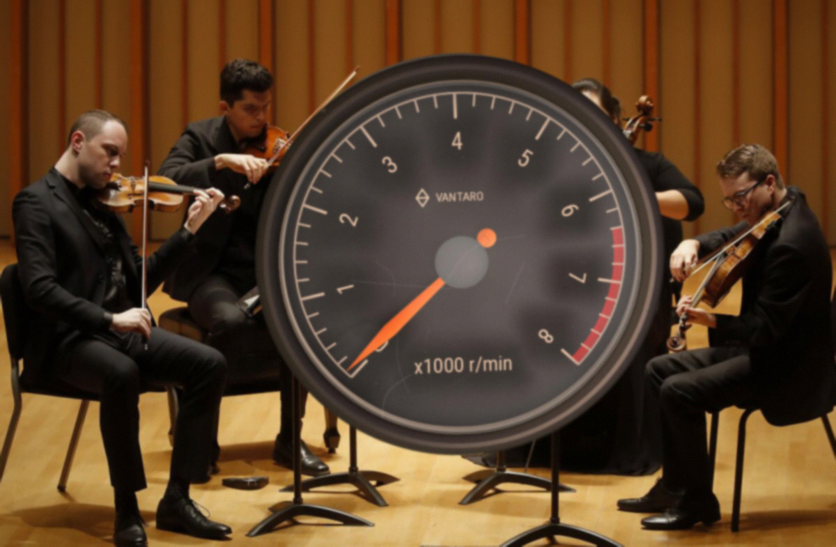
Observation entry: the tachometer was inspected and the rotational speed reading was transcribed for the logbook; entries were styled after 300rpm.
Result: 100rpm
